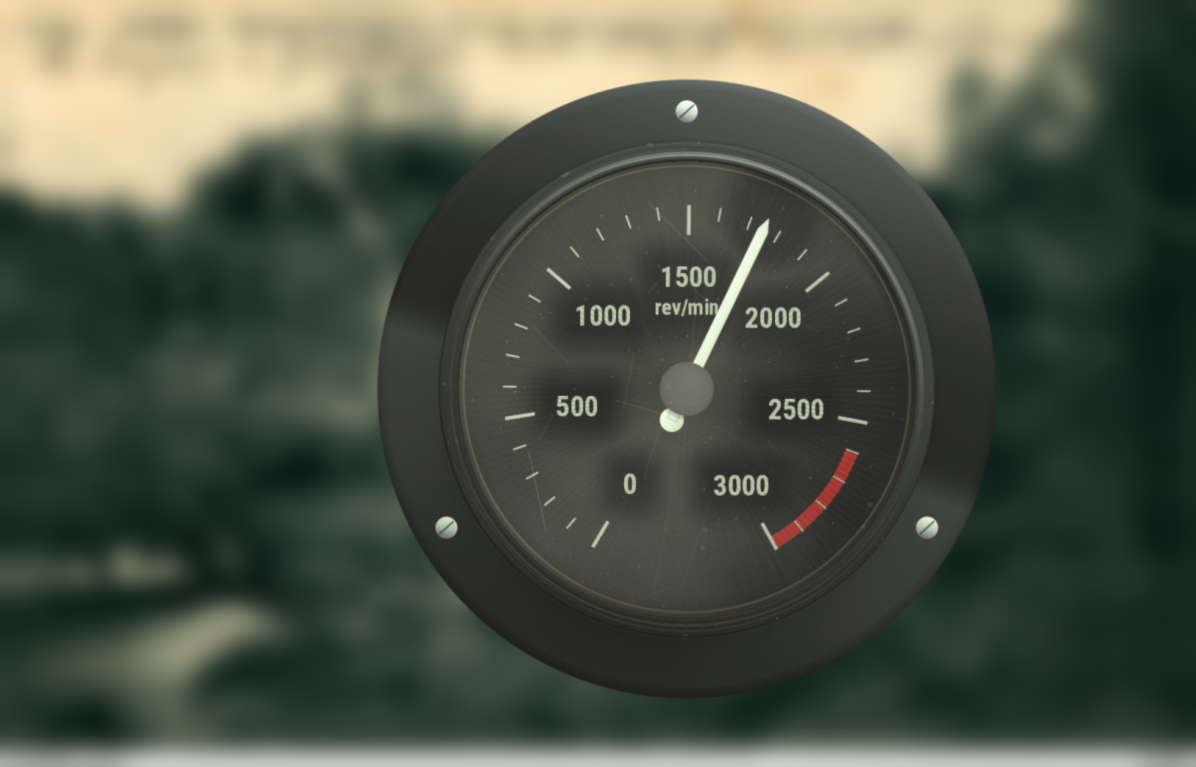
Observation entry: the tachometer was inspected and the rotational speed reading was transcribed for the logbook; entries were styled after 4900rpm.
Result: 1750rpm
